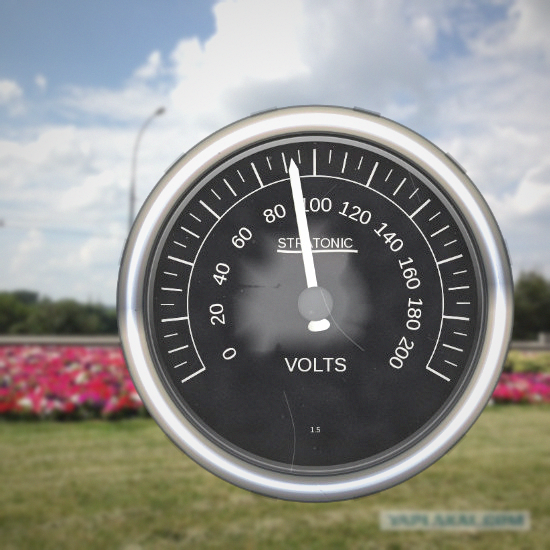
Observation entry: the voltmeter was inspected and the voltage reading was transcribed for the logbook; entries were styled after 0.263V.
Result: 92.5V
